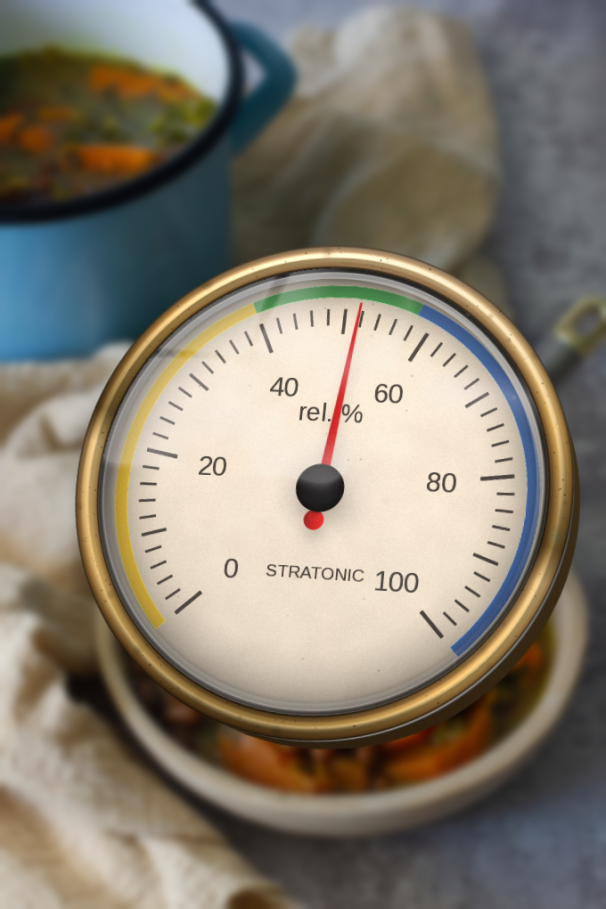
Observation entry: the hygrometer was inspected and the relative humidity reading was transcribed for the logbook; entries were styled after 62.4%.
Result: 52%
